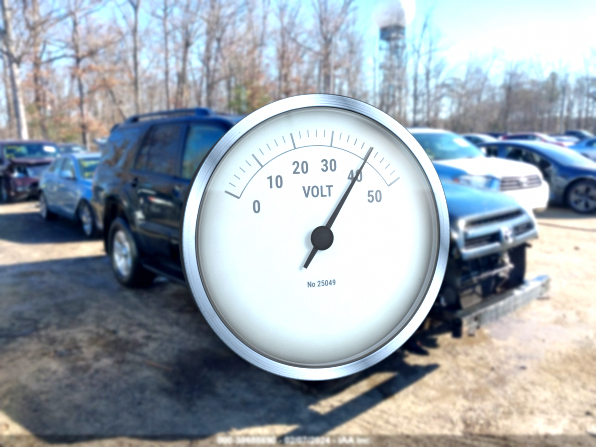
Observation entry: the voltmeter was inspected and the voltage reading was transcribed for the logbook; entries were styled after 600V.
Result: 40V
